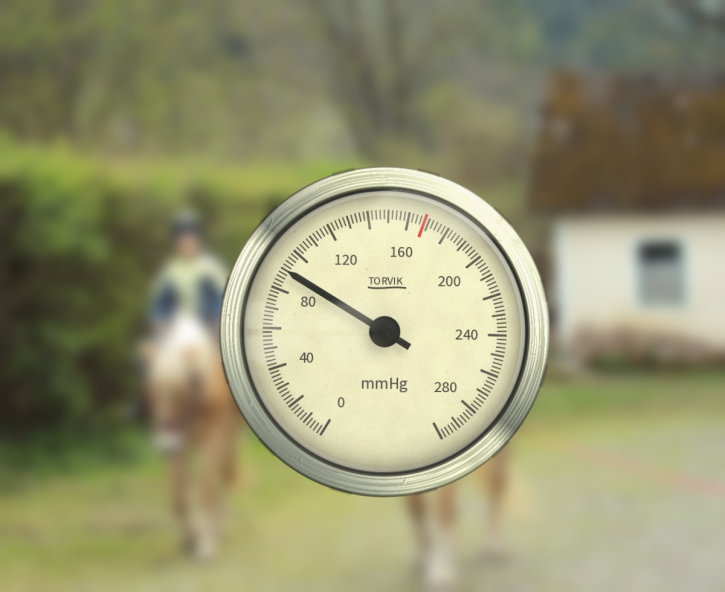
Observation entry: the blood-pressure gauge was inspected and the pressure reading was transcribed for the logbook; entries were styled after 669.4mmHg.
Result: 90mmHg
